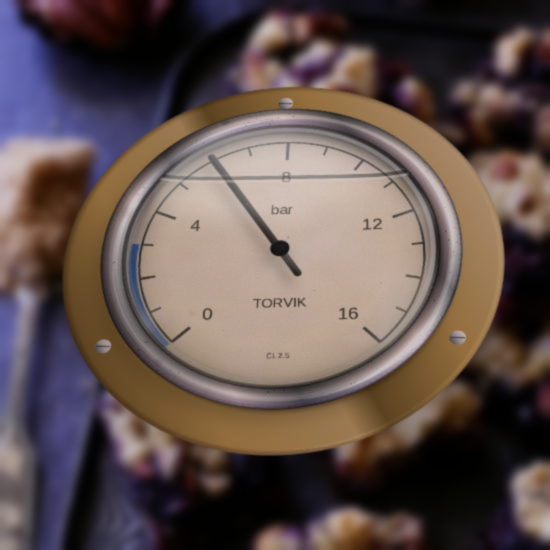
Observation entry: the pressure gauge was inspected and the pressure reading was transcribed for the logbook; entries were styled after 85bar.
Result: 6bar
